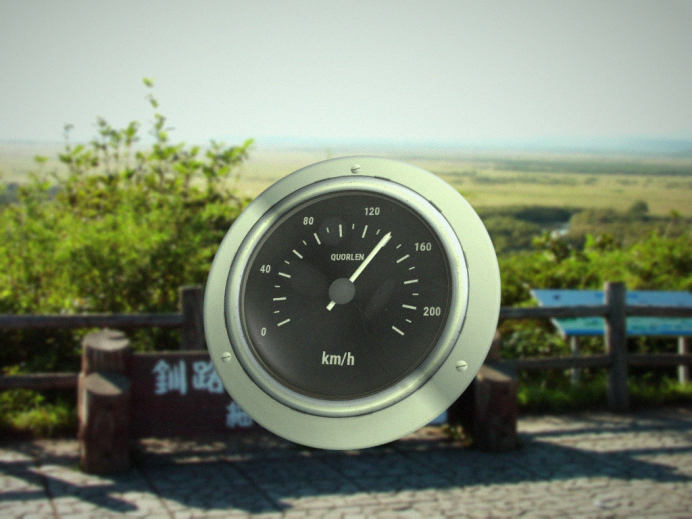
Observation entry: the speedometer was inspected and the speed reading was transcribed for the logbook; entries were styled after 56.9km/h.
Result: 140km/h
